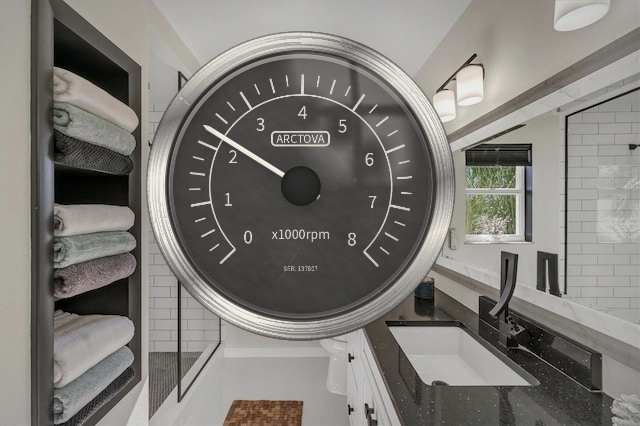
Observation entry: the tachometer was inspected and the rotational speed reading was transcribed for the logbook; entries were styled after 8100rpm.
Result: 2250rpm
